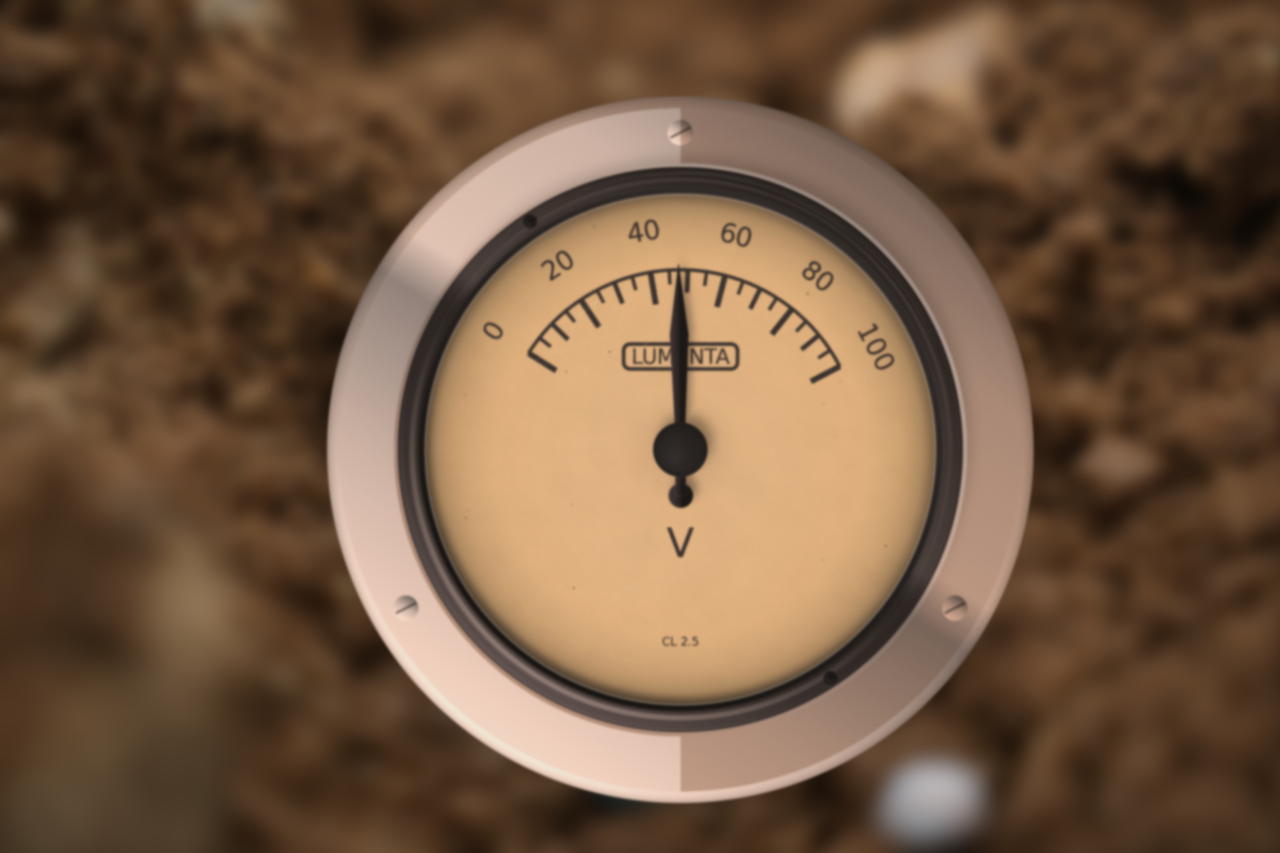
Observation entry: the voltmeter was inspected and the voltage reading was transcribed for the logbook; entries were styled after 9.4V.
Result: 47.5V
